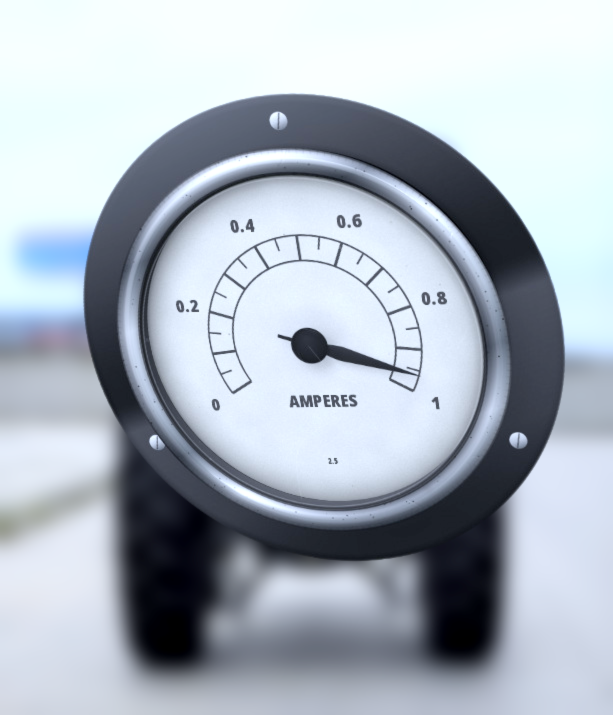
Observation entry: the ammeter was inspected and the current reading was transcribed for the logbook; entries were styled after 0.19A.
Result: 0.95A
